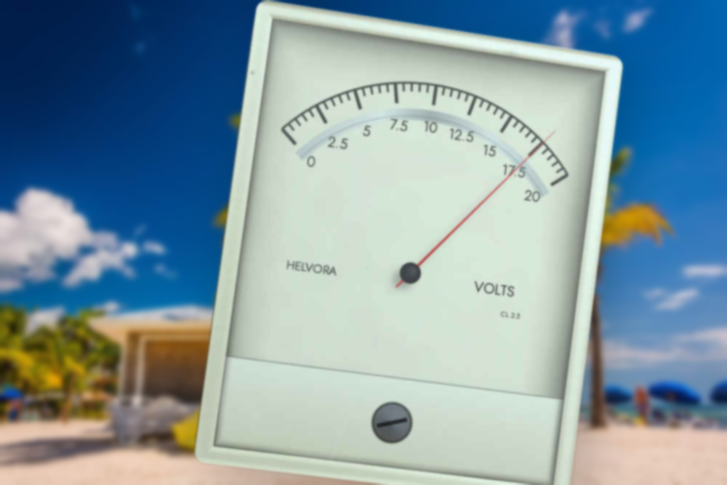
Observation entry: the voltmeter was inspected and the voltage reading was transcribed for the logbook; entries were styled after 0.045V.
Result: 17.5V
